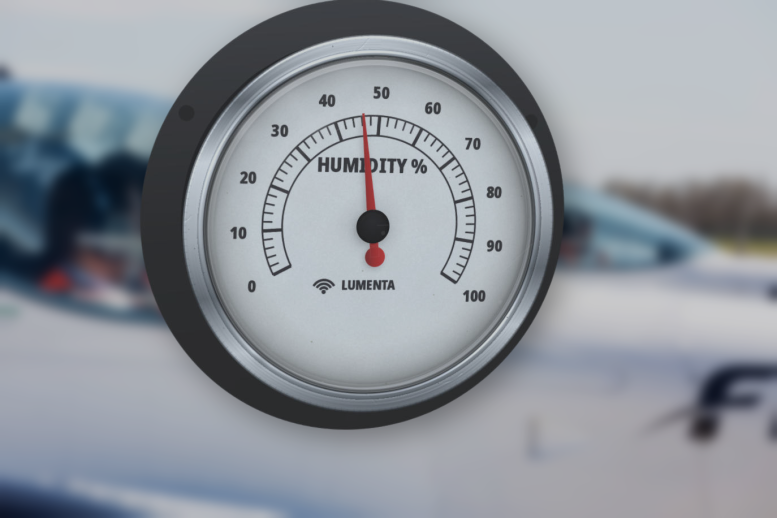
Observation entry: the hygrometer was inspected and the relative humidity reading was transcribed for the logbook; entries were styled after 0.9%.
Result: 46%
